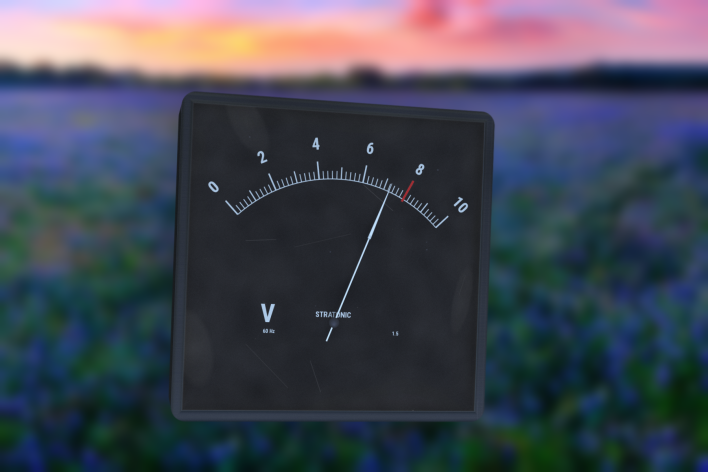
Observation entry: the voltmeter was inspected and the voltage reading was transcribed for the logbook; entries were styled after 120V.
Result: 7.2V
